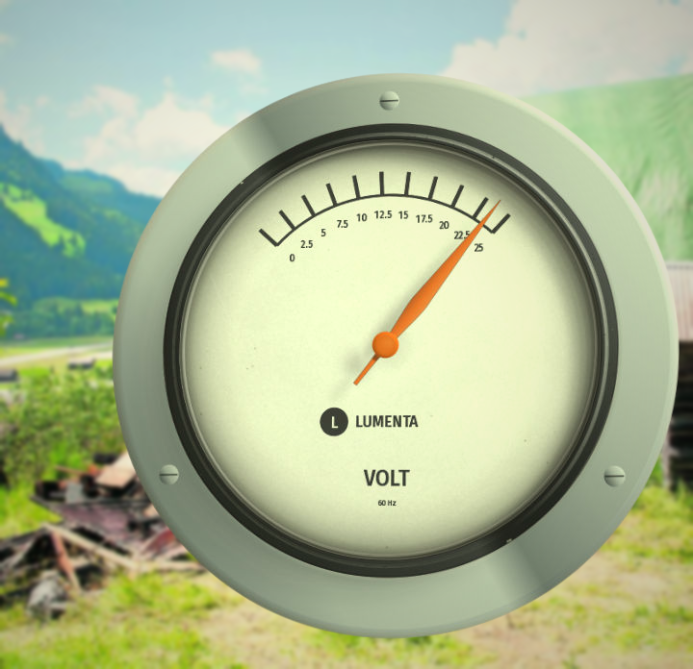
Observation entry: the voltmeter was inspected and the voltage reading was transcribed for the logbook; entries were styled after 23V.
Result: 23.75V
